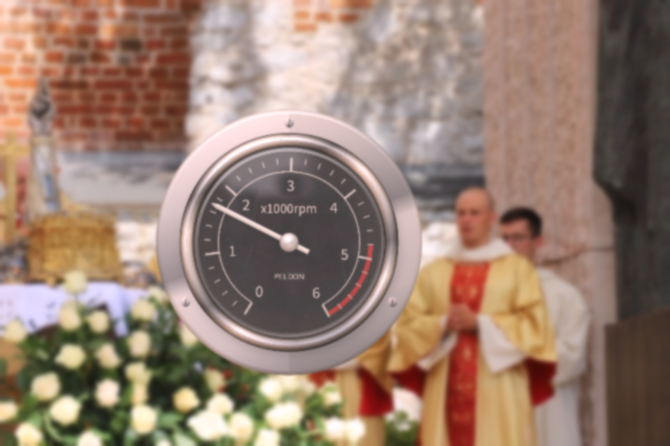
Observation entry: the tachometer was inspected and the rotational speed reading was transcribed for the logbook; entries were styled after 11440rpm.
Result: 1700rpm
